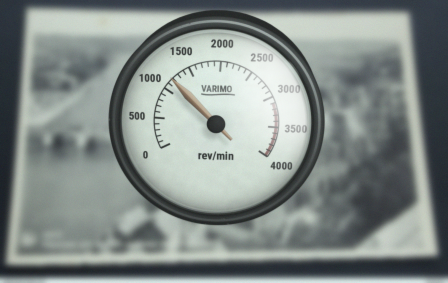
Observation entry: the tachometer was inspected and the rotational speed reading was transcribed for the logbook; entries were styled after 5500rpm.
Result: 1200rpm
